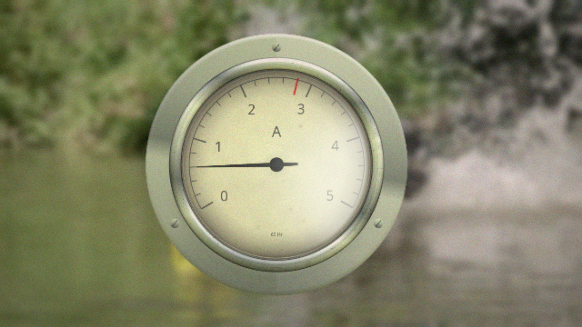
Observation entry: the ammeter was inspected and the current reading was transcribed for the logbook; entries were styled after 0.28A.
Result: 0.6A
